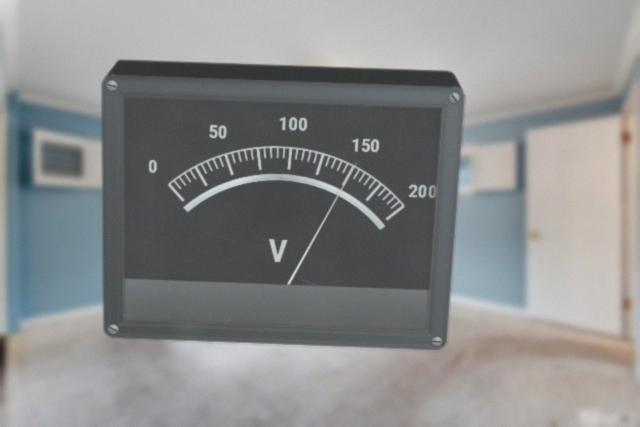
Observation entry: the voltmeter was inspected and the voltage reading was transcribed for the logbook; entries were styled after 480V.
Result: 150V
